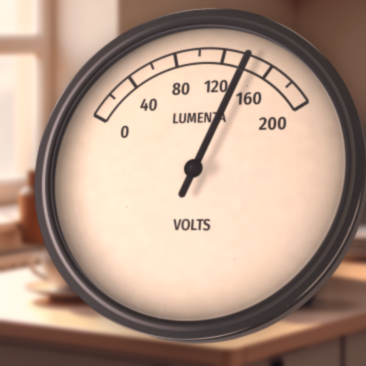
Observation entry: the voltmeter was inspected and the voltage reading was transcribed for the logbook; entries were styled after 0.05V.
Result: 140V
